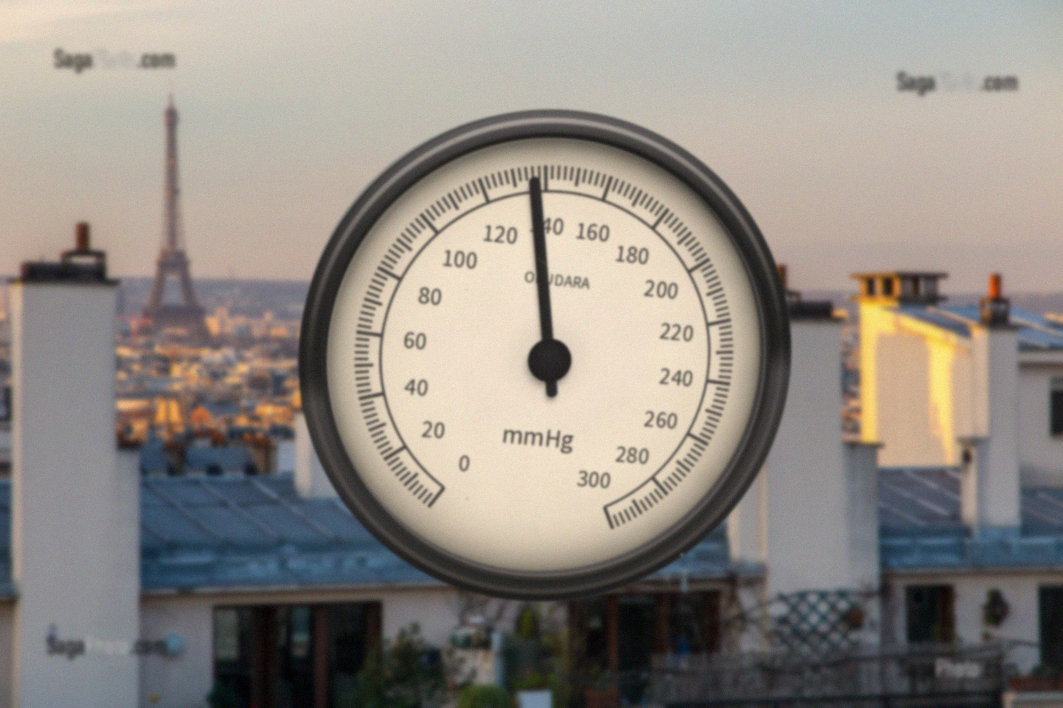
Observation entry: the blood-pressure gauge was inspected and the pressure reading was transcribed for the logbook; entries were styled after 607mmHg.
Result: 136mmHg
